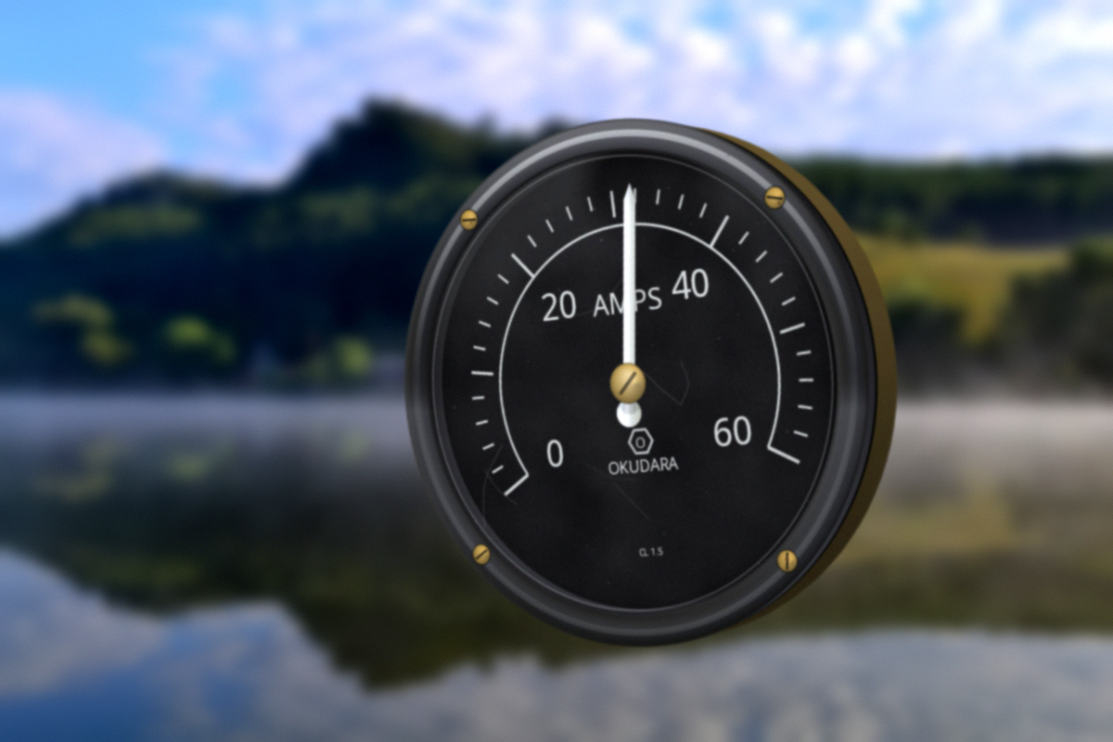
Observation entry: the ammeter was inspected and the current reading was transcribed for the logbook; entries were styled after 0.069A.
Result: 32A
